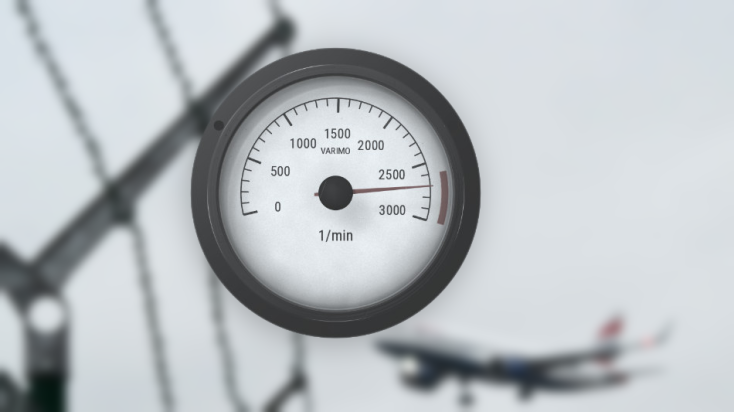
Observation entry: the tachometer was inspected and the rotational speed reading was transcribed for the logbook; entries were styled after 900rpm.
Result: 2700rpm
